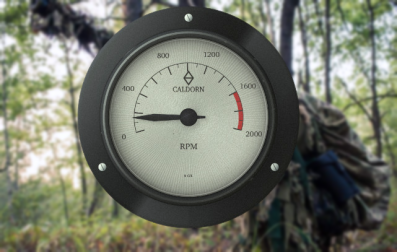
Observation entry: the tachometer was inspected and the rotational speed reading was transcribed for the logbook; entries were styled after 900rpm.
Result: 150rpm
